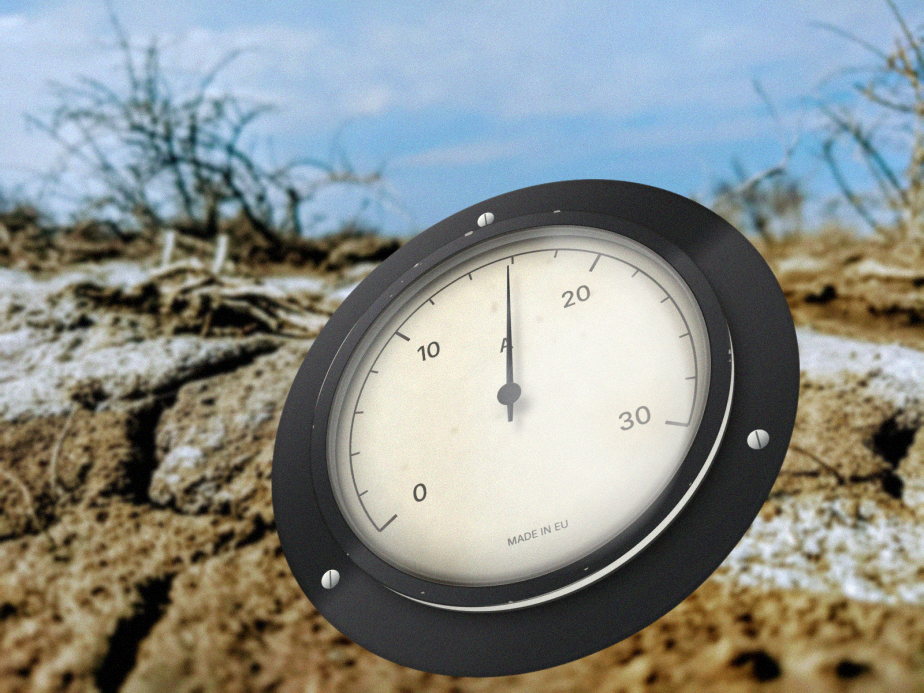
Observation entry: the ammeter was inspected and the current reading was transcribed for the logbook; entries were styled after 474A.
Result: 16A
